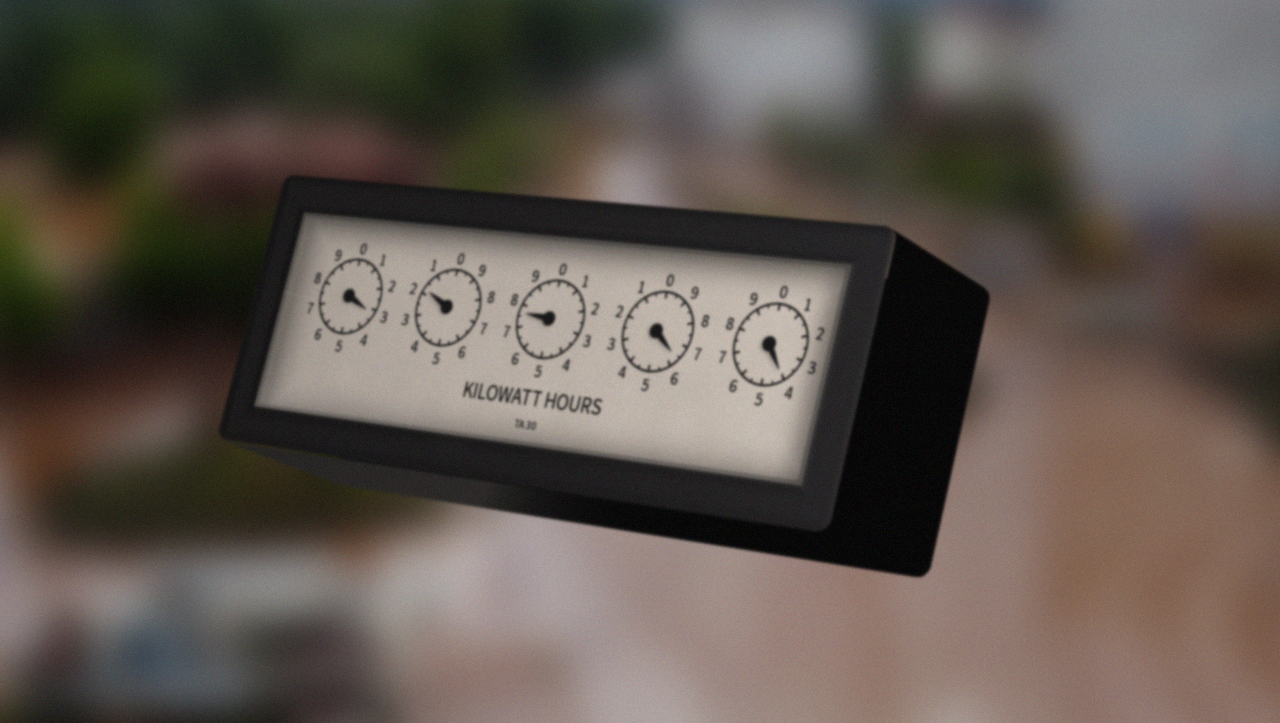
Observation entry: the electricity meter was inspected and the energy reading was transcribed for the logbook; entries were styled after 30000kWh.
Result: 31764kWh
